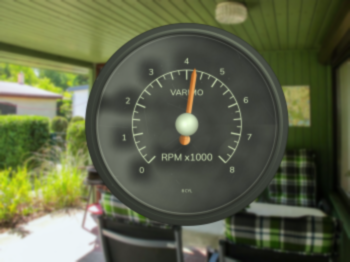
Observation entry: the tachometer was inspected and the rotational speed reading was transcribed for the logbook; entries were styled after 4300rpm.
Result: 4250rpm
